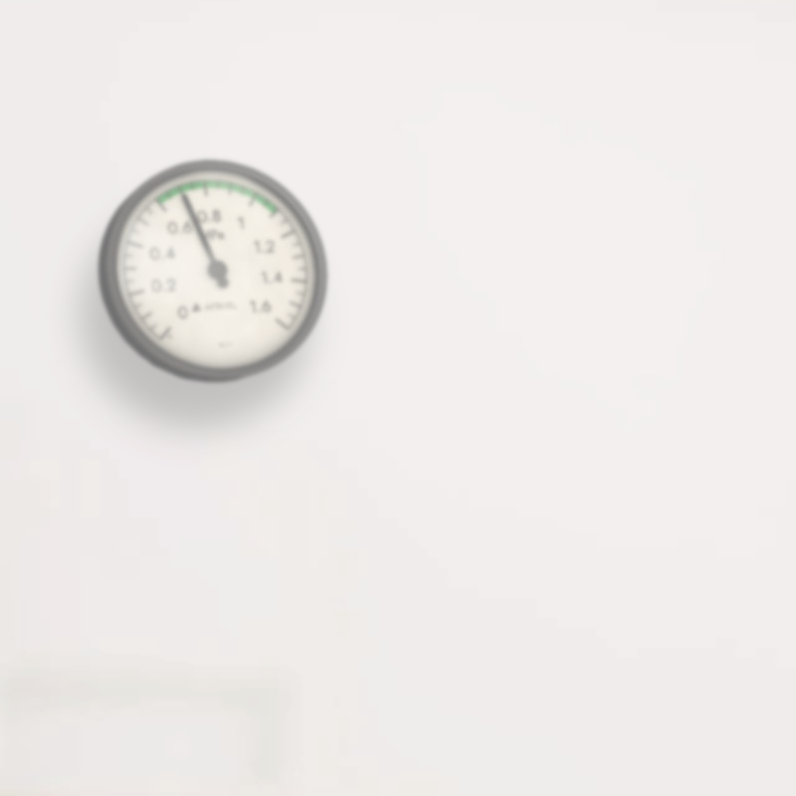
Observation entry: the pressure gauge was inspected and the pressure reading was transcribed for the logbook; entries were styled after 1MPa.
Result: 0.7MPa
